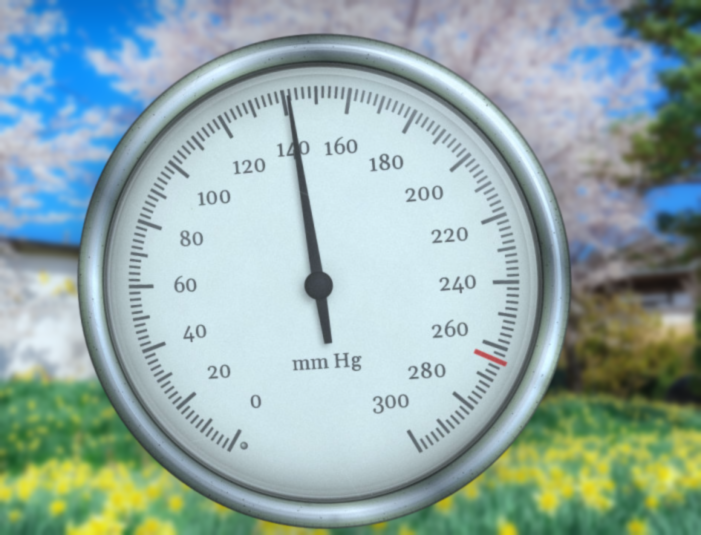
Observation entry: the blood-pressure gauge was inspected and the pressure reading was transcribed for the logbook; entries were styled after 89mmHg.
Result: 142mmHg
